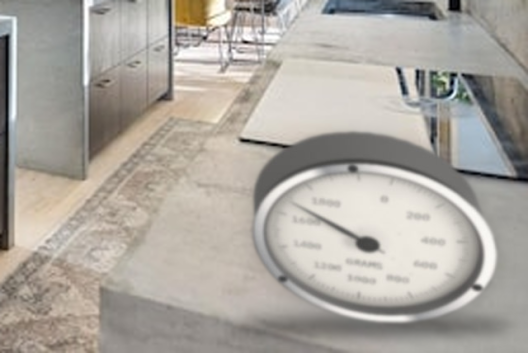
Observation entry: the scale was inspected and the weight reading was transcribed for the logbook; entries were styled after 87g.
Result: 1700g
